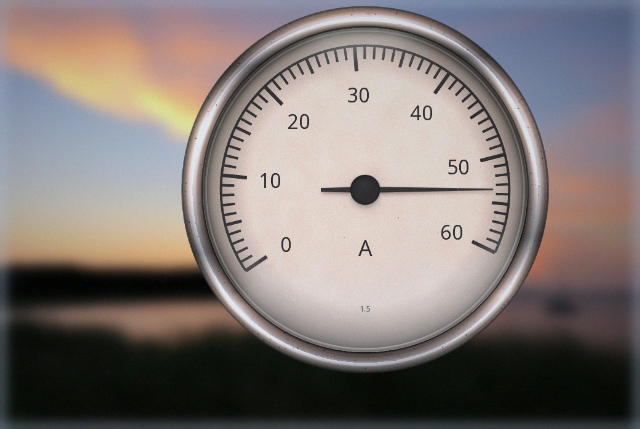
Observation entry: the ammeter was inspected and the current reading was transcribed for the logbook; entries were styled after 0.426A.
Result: 53.5A
